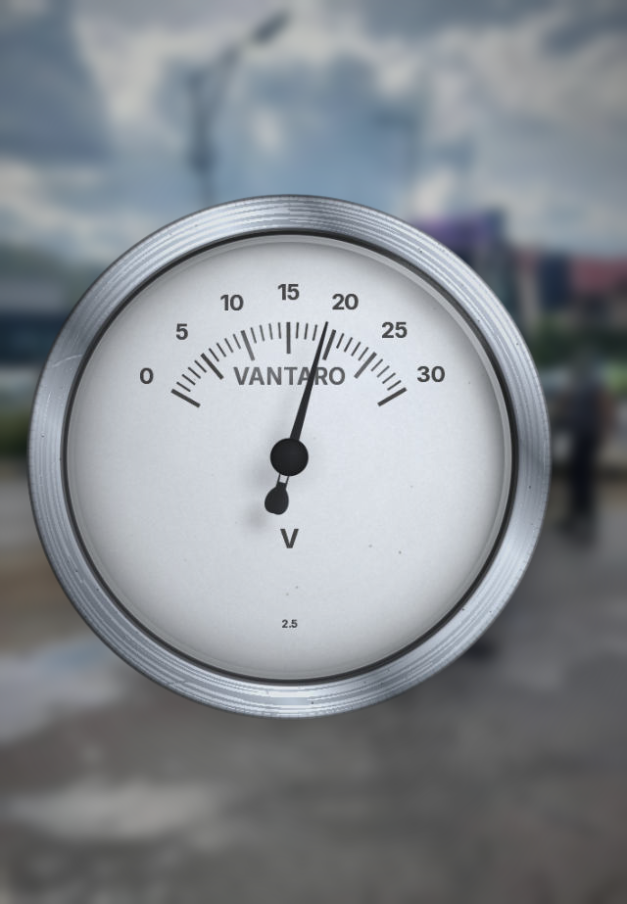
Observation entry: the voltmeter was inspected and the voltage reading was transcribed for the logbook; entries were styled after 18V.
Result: 19V
